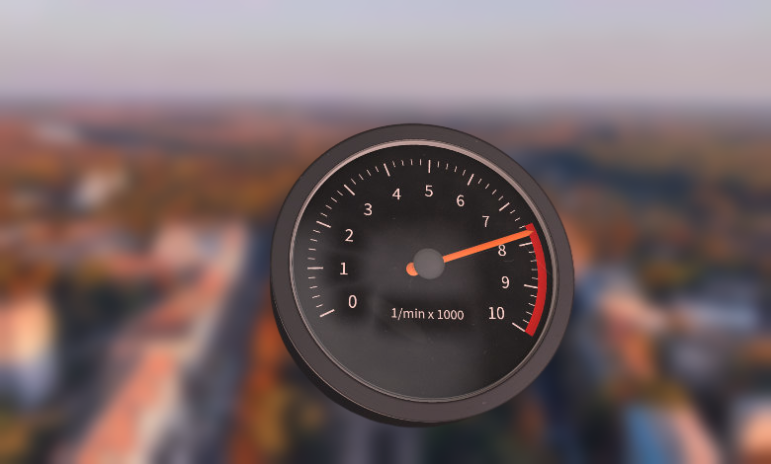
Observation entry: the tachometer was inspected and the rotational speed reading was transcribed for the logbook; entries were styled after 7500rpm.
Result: 7800rpm
